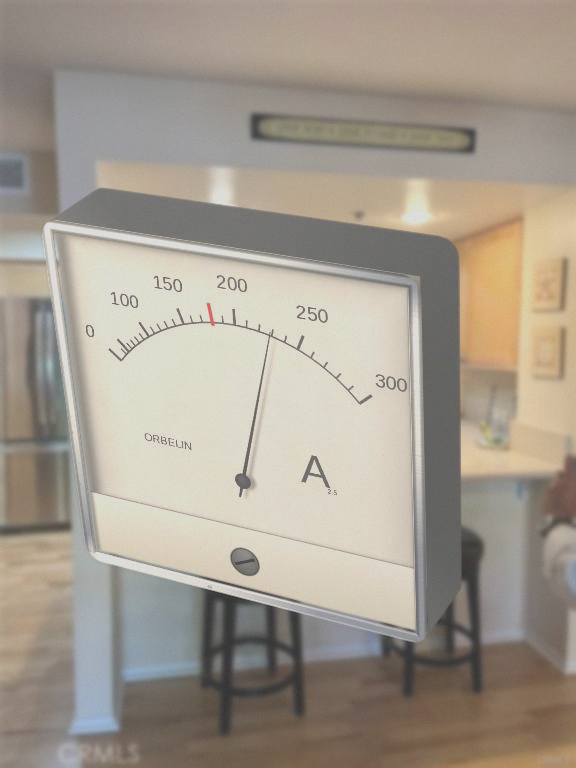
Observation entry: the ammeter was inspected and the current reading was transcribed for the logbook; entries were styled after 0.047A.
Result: 230A
